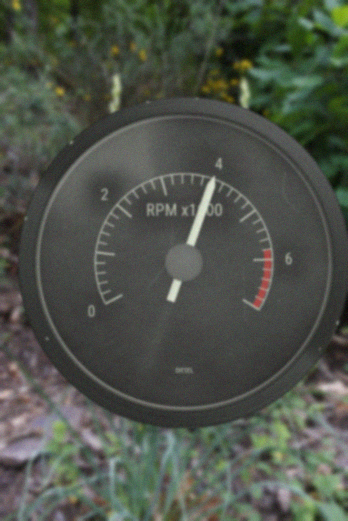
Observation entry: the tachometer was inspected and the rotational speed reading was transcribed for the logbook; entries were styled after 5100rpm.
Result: 4000rpm
